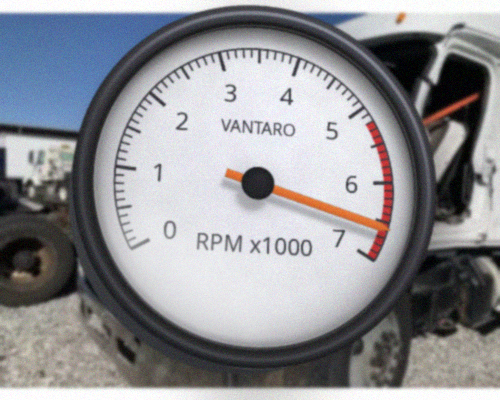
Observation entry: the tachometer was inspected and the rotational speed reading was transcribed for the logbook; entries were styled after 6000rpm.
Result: 6600rpm
